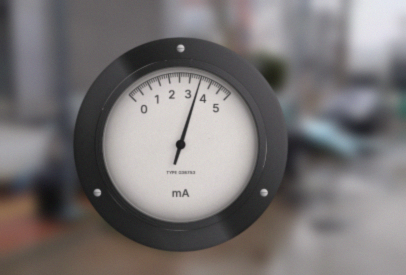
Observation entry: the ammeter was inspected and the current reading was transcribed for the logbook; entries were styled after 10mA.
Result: 3.5mA
